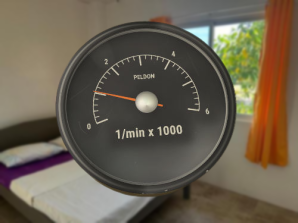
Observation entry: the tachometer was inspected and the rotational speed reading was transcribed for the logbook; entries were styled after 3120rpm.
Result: 1000rpm
